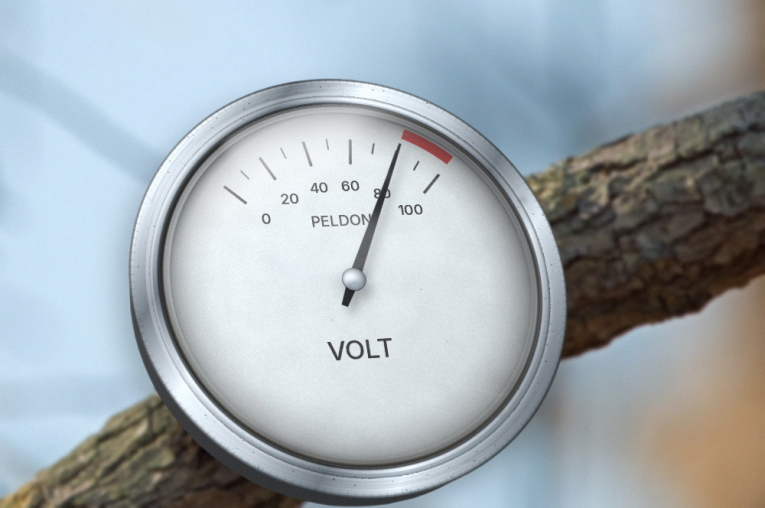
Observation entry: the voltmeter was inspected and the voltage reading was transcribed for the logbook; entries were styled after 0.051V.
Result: 80V
